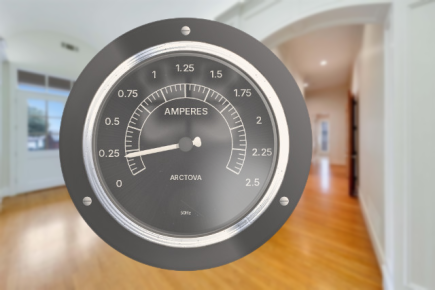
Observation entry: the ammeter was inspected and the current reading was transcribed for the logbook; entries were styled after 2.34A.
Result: 0.2A
